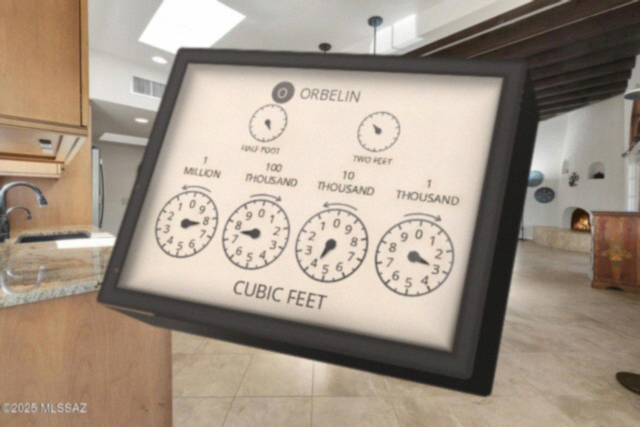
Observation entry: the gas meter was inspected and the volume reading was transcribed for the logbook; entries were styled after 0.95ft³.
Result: 774300ft³
